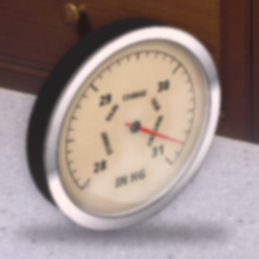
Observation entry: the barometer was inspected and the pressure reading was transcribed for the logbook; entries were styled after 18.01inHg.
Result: 30.8inHg
